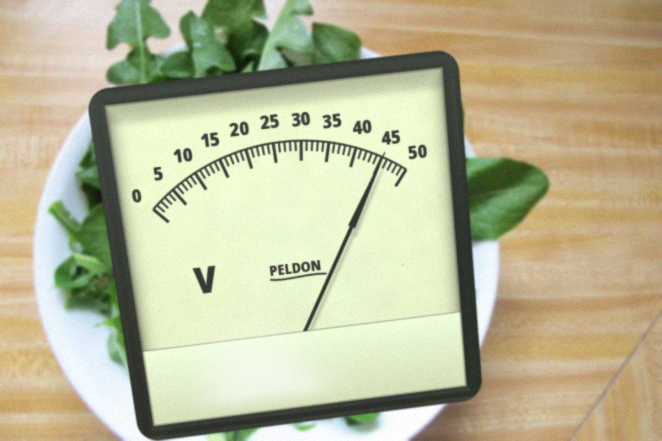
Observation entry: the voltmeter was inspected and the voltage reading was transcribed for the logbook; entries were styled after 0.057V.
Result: 45V
